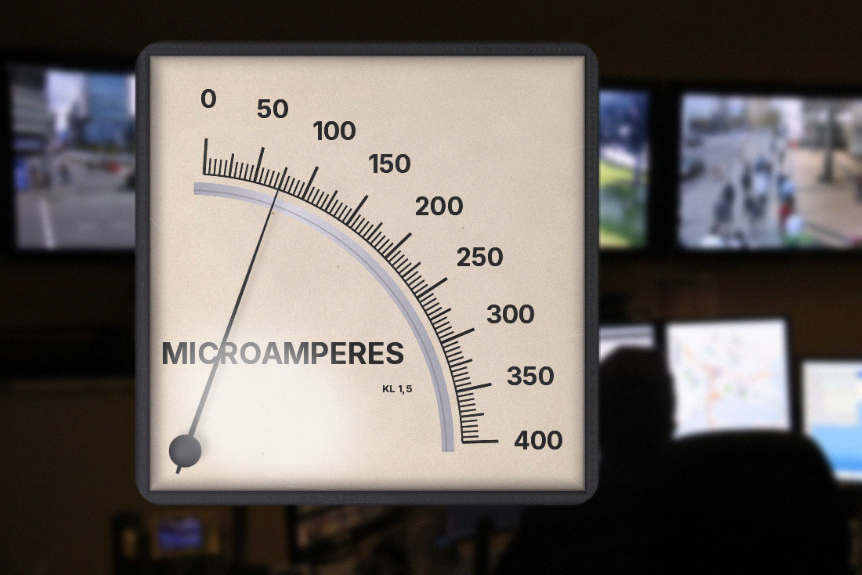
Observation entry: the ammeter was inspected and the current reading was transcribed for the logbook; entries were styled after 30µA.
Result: 75µA
